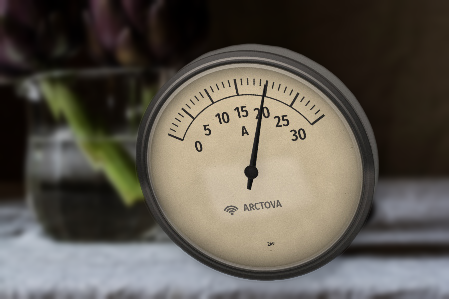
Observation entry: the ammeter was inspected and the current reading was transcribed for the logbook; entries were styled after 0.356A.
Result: 20A
